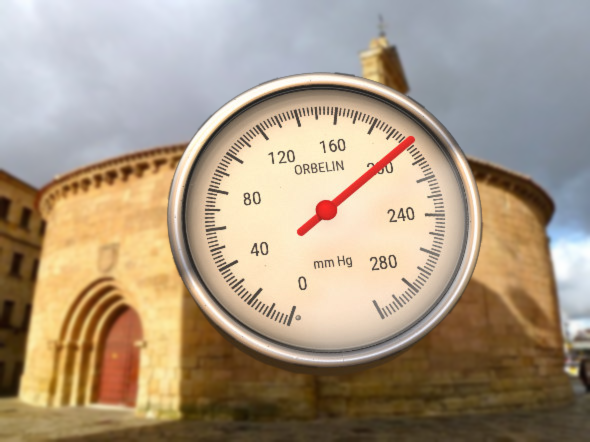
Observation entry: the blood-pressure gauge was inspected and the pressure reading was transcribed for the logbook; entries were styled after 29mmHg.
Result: 200mmHg
